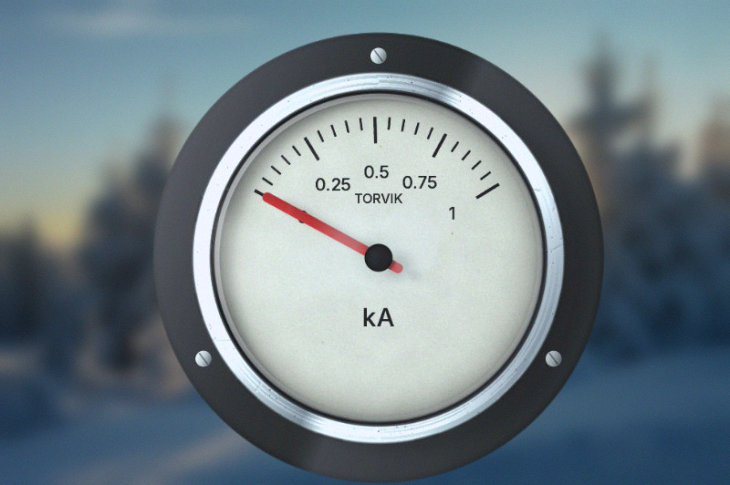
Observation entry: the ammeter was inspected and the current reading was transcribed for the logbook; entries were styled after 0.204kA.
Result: 0kA
